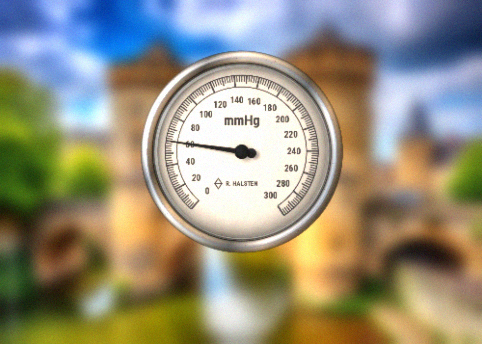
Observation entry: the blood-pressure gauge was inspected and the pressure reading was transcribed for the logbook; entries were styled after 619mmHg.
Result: 60mmHg
